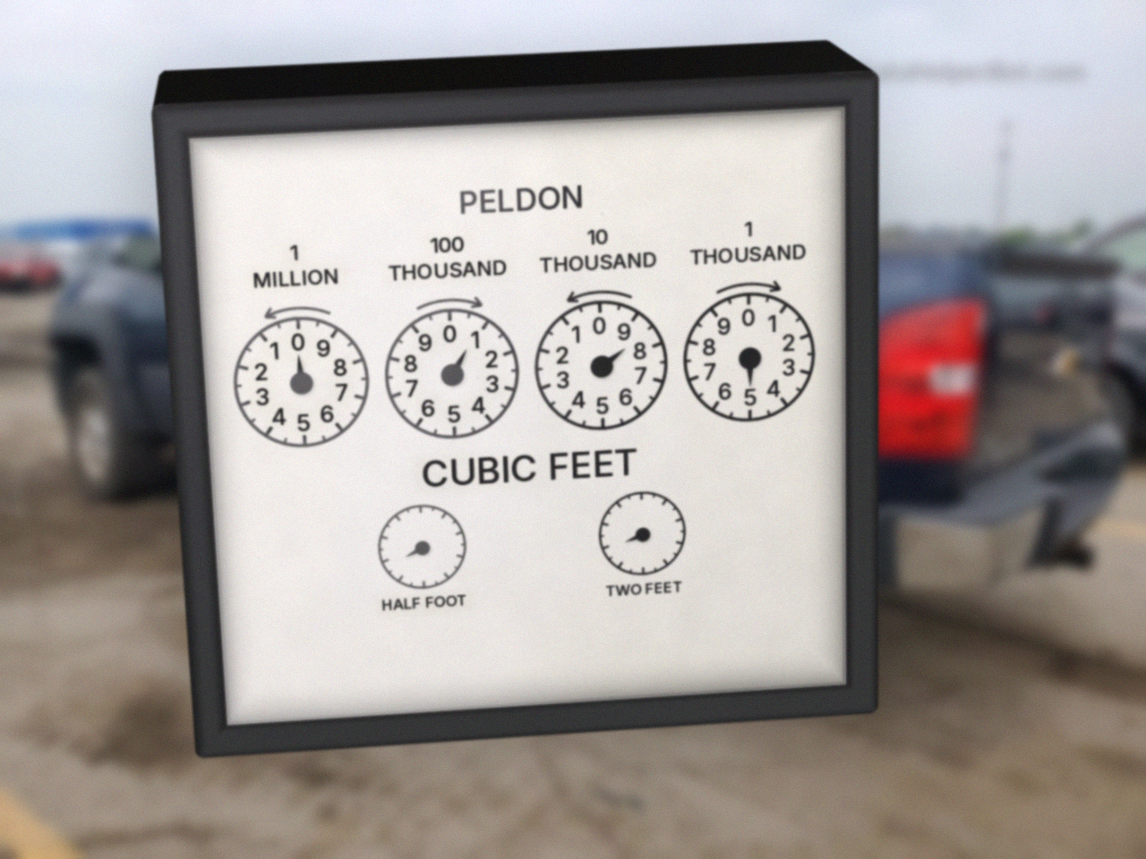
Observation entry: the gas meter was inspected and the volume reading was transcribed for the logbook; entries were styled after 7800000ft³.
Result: 8500ft³
